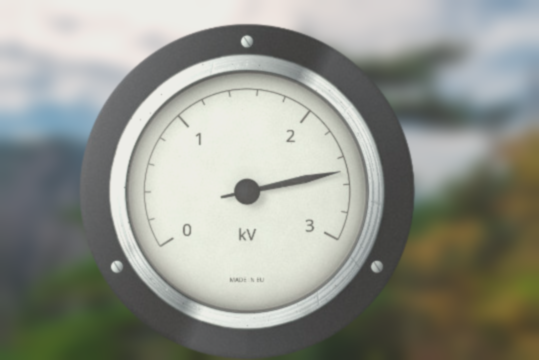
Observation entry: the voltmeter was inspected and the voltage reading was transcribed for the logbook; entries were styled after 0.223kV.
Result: 2.5kV
